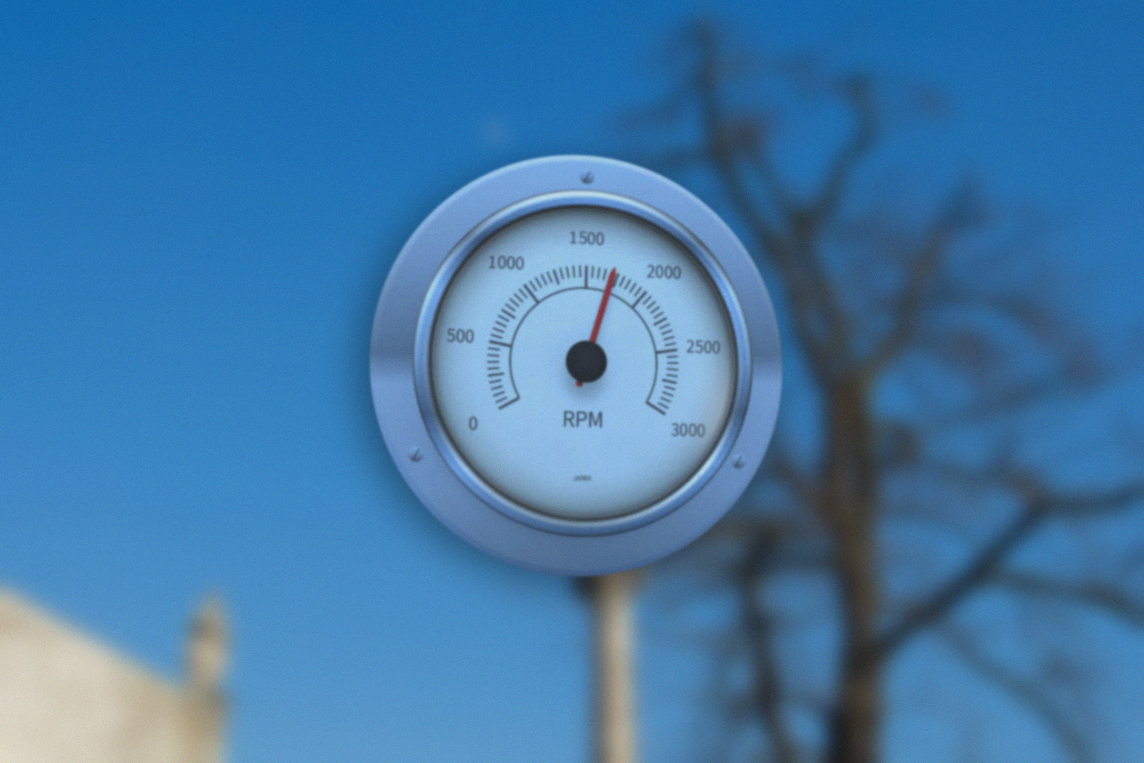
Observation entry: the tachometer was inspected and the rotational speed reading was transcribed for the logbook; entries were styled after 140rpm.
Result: 1700rpm
